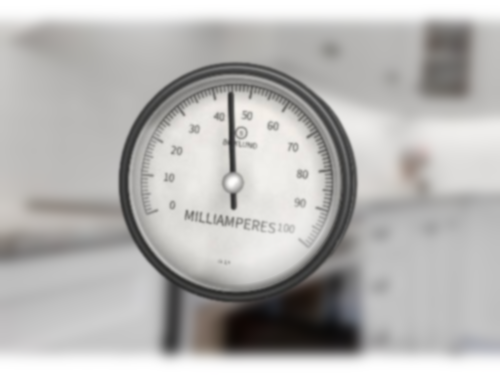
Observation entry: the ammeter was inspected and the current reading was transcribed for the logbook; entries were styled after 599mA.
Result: 45mA
